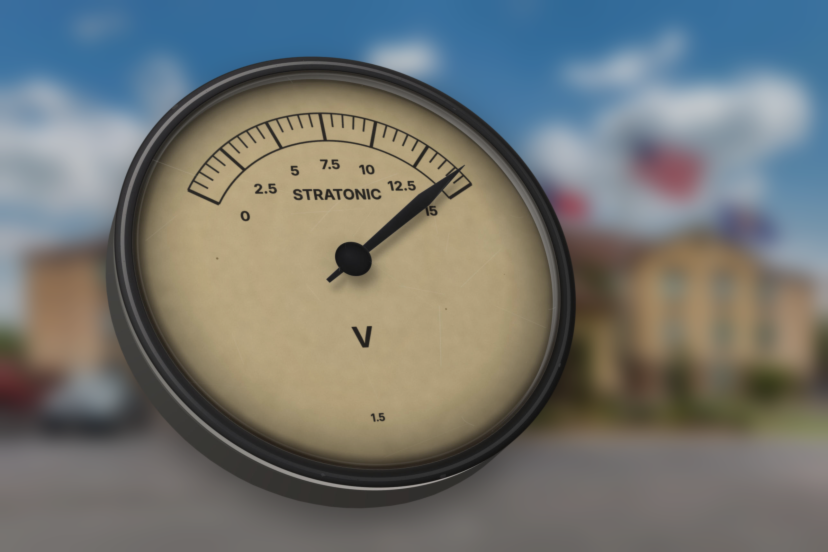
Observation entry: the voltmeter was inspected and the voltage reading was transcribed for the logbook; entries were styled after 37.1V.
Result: 14.25V
